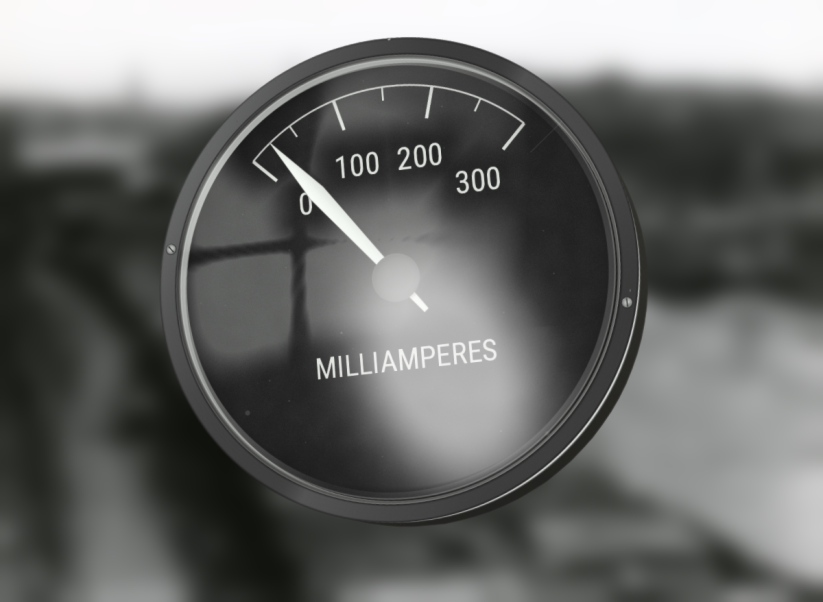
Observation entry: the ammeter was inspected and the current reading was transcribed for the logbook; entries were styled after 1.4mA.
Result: 25mA
